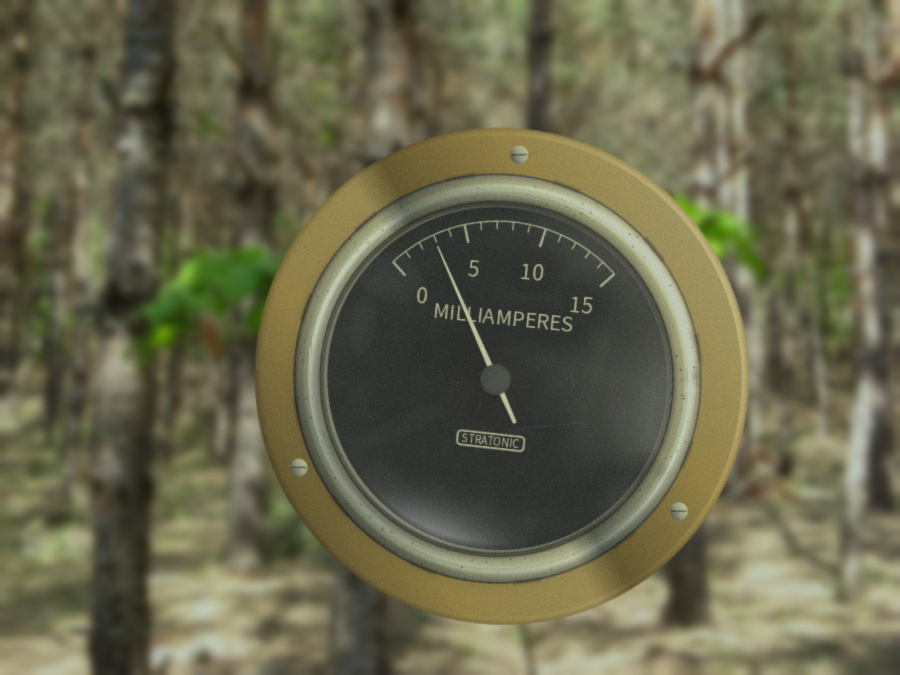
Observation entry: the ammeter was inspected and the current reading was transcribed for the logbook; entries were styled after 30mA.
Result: 3mA
